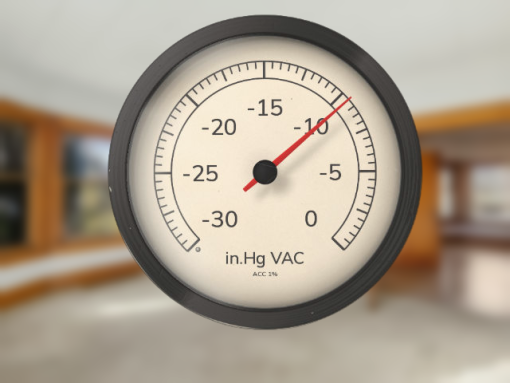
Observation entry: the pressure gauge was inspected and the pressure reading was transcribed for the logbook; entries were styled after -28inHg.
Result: -9.5inHg
